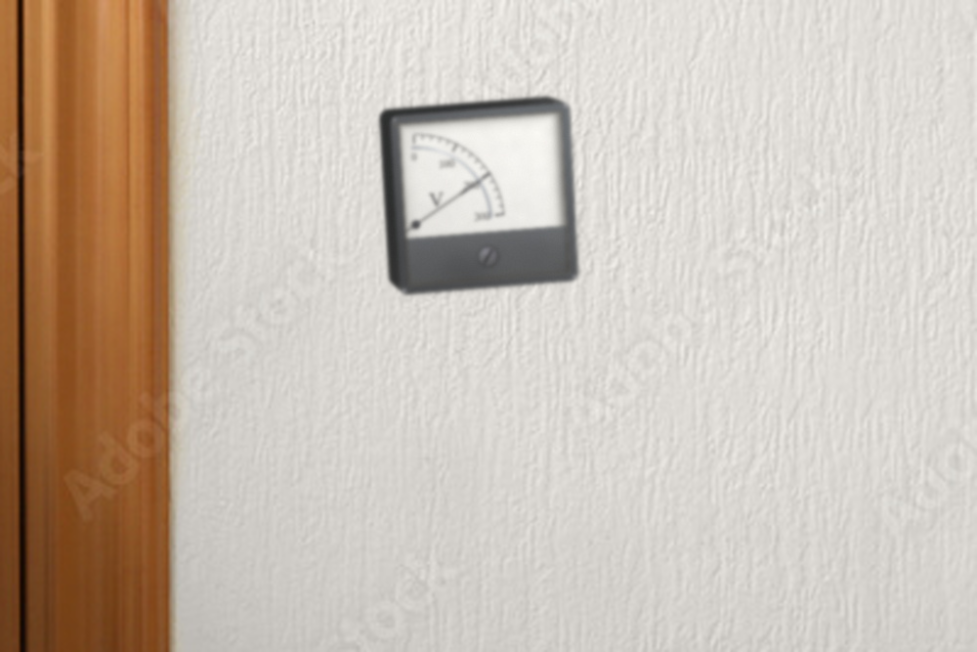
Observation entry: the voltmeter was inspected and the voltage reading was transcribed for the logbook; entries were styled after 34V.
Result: 200V
